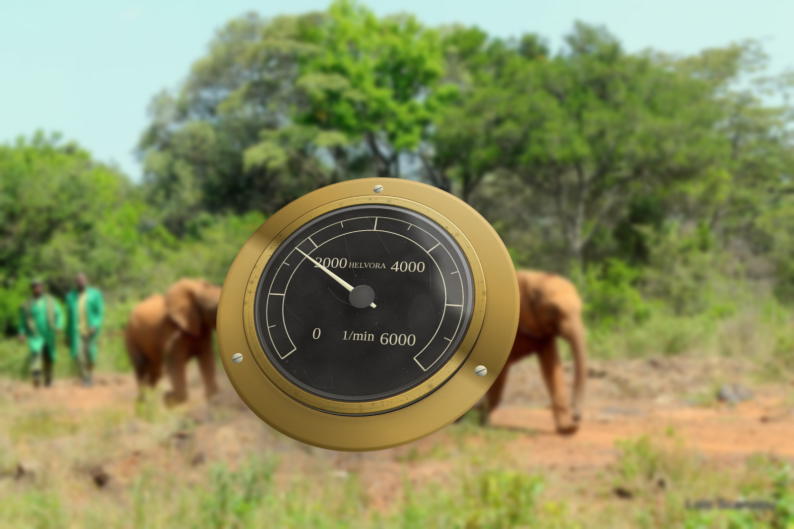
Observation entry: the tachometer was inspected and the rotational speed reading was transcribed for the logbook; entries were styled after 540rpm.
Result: 1750rpm
